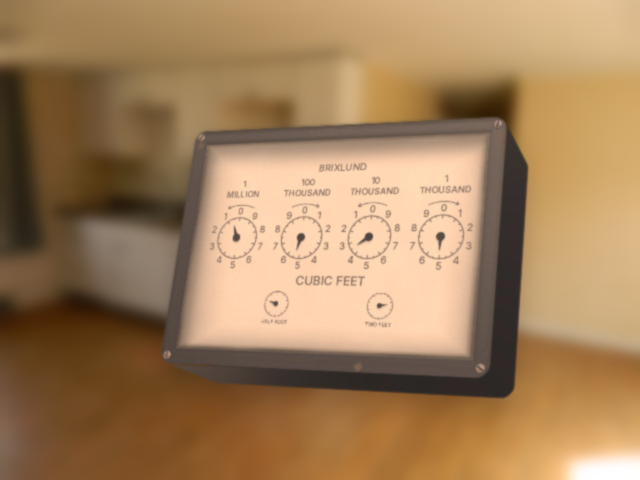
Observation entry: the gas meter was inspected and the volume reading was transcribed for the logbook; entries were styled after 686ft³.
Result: 53500ft³
